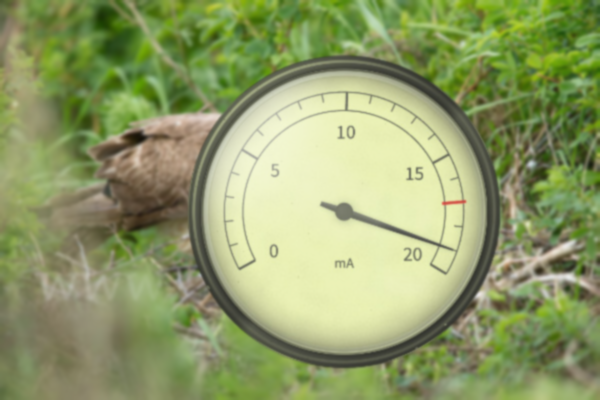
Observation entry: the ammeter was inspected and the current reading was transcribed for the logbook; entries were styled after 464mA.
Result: 19mA
